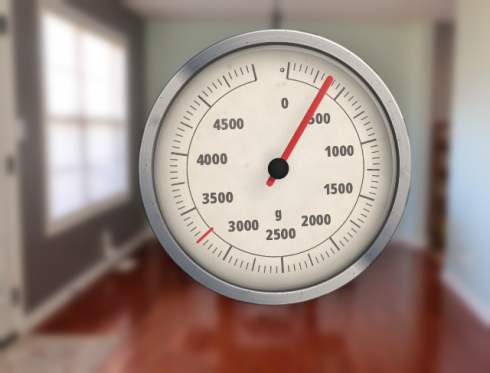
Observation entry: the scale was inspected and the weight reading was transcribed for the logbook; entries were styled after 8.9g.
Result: 350g
